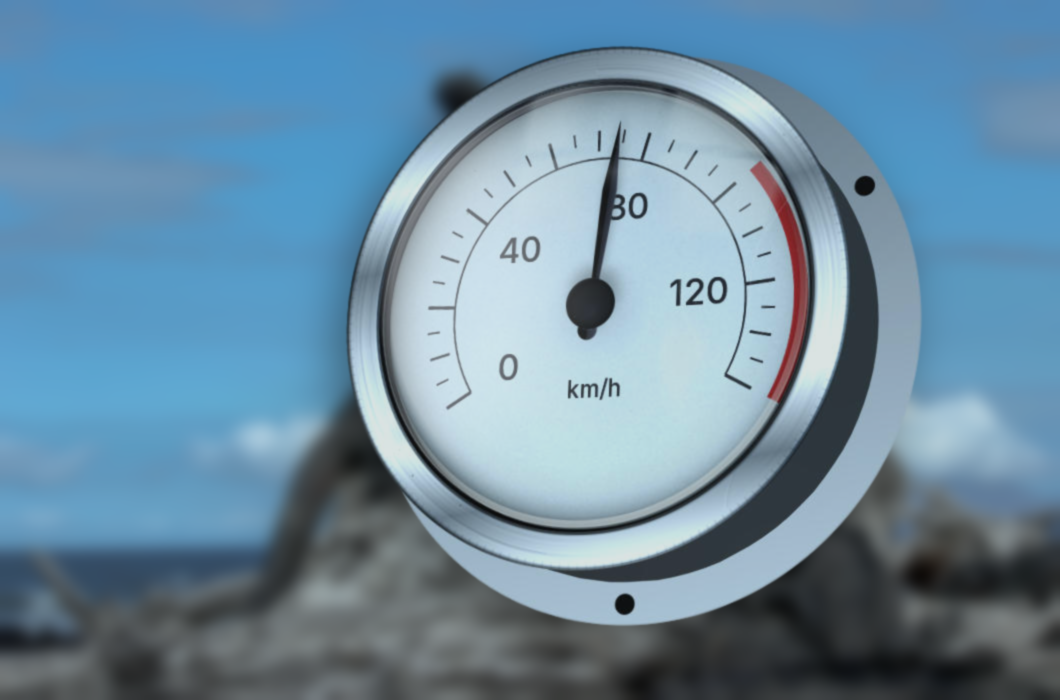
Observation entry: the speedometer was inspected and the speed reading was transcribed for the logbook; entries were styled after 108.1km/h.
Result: 75km/h
